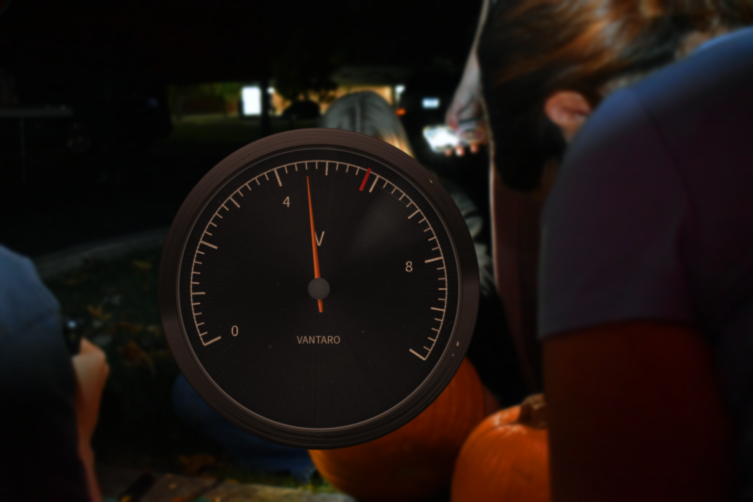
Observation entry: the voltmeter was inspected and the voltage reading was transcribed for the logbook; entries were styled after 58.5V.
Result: 4.6V
